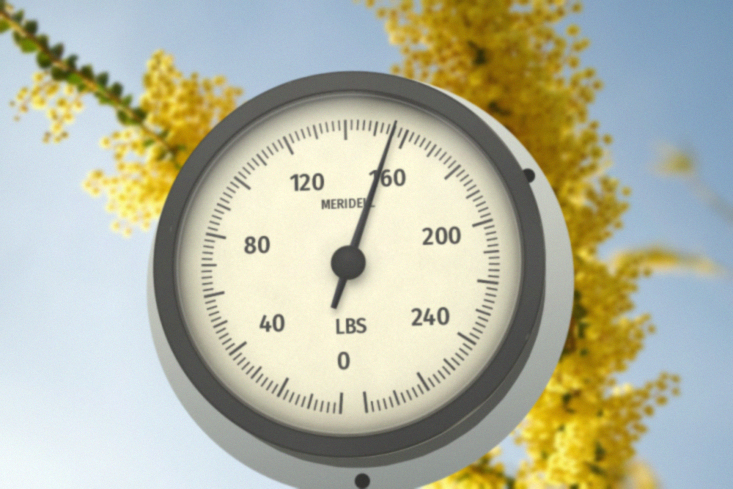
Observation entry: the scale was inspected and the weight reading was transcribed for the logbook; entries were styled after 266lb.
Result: 156lb
